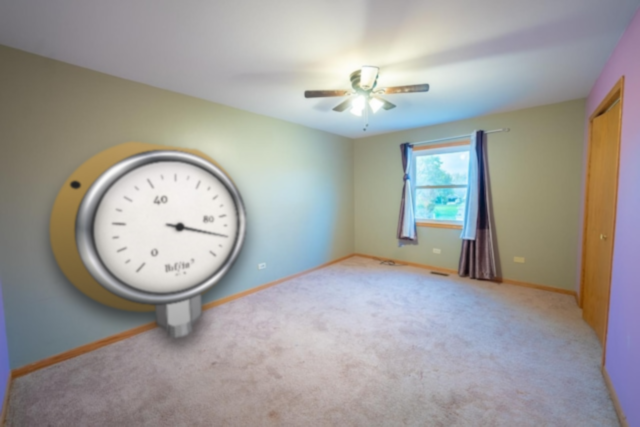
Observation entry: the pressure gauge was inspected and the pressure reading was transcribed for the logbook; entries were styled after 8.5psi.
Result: 90psi
